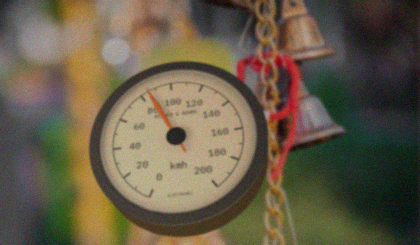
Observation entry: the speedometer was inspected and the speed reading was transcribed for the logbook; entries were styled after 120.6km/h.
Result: 85km/h
